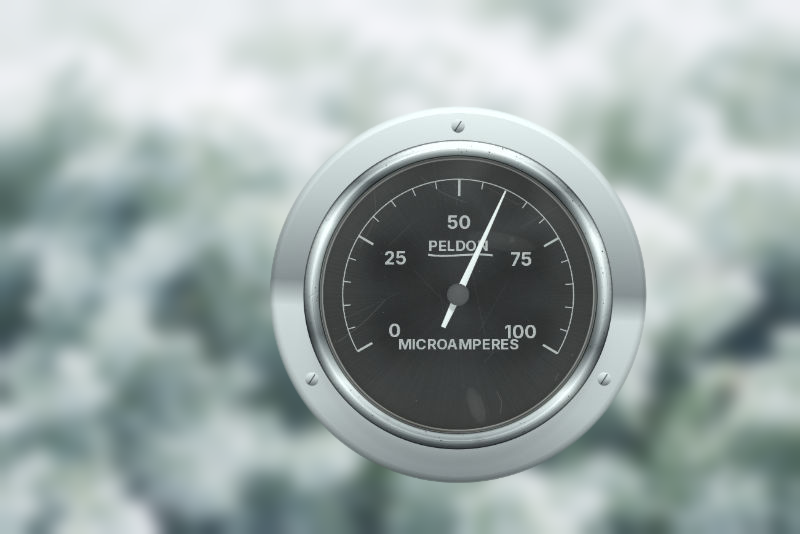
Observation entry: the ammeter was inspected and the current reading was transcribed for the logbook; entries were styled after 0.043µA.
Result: 60µA
